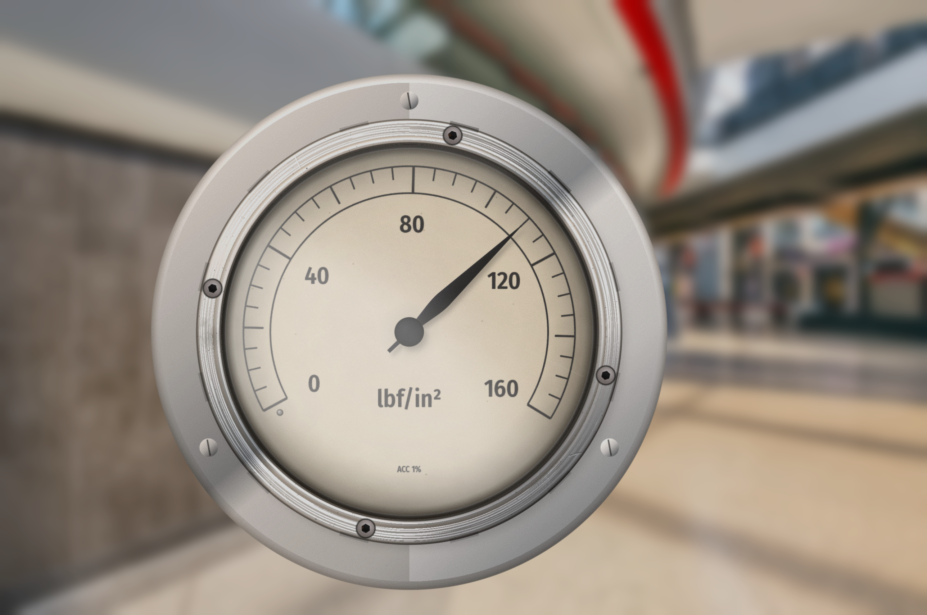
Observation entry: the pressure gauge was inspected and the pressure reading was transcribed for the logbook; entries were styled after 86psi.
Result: 110psi
